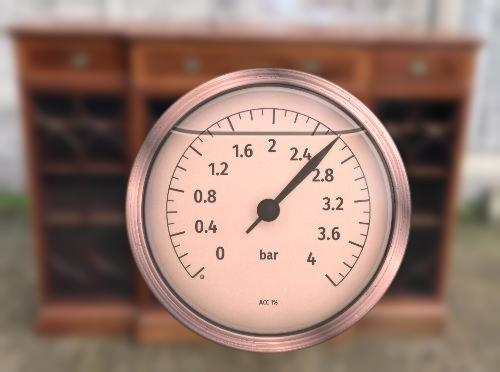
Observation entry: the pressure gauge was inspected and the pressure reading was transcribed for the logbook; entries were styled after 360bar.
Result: 2.6bar
